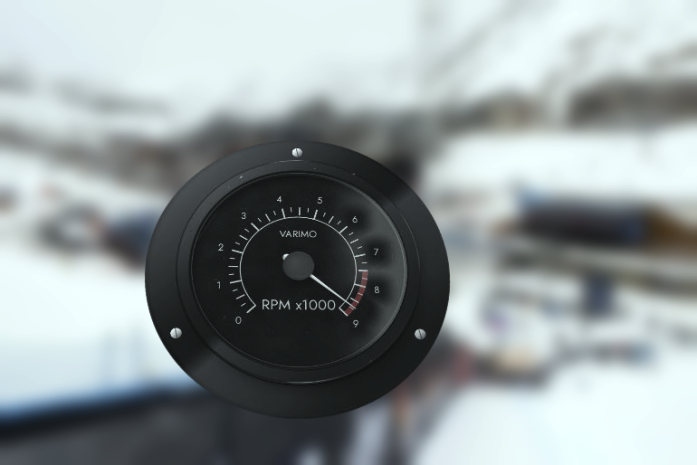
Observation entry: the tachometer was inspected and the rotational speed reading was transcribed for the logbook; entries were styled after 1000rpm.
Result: 8750rpm
